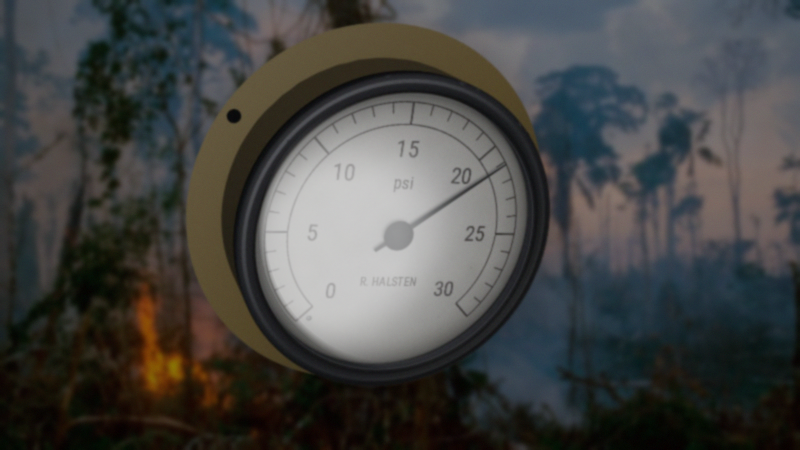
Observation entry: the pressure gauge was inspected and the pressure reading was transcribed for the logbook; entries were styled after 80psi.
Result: 21psi
